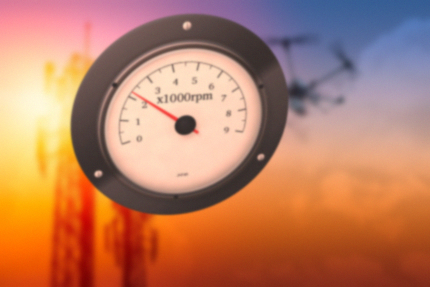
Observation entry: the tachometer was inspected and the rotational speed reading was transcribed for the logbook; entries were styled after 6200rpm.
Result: 2250rpm
